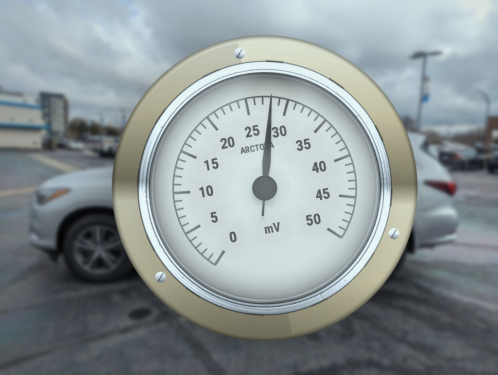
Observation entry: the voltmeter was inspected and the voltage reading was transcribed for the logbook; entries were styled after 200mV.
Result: 28mV
